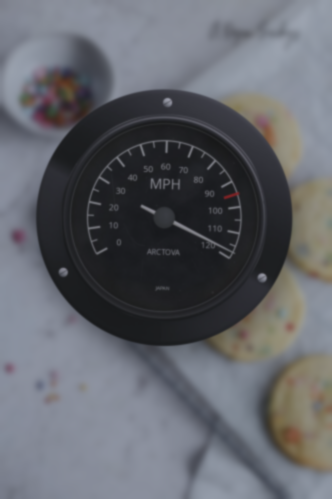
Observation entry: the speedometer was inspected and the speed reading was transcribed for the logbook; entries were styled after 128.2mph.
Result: 117.5mph
